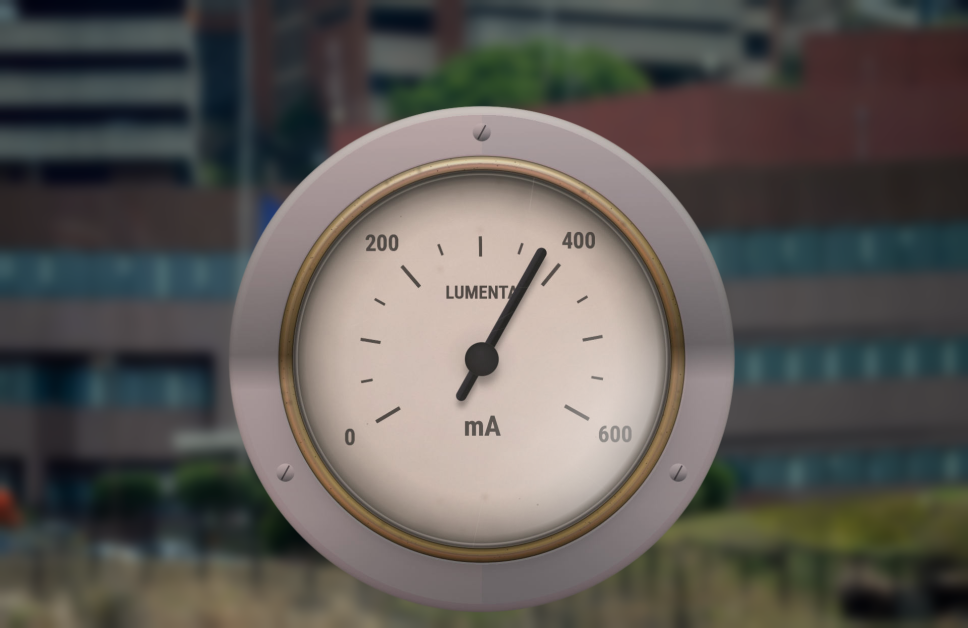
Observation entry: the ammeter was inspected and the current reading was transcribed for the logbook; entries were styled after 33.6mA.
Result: 375mA
